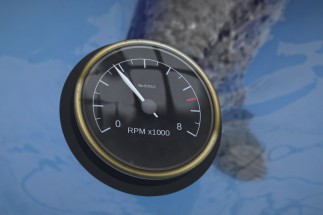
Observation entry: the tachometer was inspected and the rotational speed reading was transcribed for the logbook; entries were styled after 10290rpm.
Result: 2750rpm
